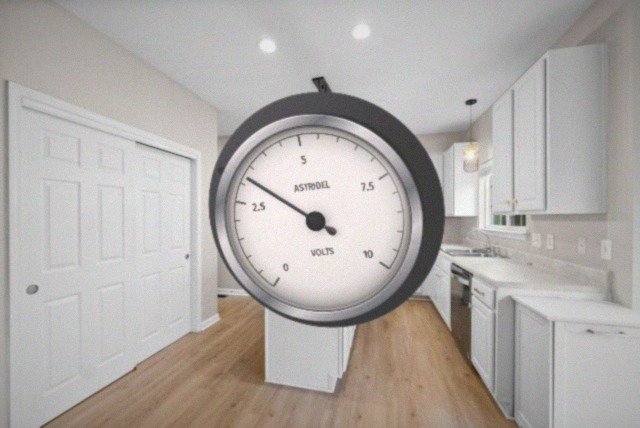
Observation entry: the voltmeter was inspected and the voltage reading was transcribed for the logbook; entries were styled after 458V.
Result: 3.25V
